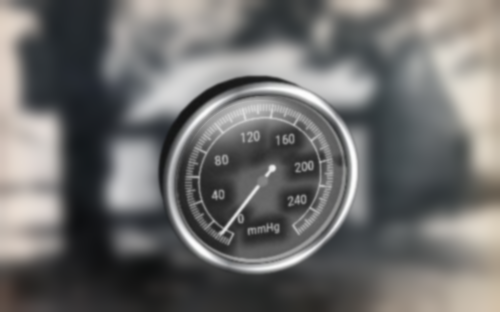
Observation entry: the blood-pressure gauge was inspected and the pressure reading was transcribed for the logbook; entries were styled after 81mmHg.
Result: 10mmHg
